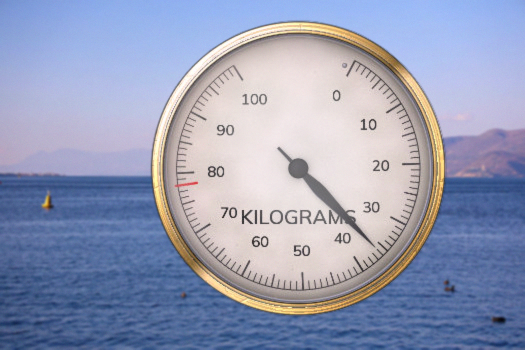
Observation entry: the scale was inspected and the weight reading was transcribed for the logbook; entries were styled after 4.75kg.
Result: 36kg
